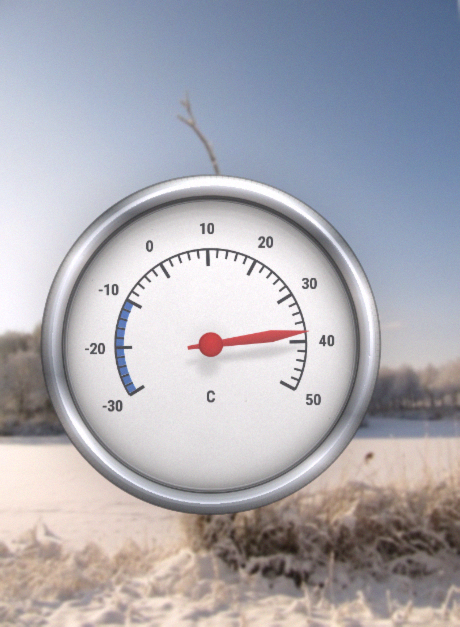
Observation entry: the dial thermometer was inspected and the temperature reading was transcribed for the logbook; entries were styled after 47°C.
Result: 38°C
